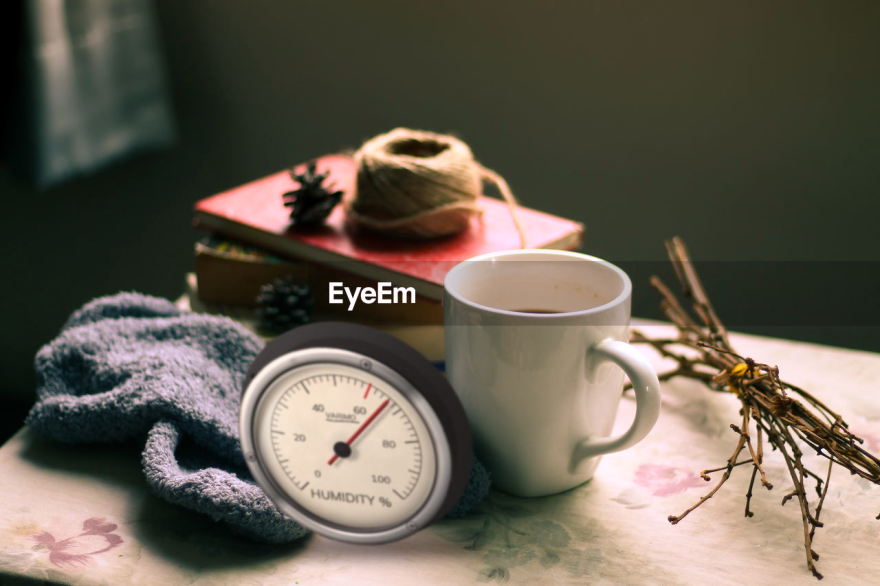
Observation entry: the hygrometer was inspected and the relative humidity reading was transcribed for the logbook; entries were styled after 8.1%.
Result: 66%
